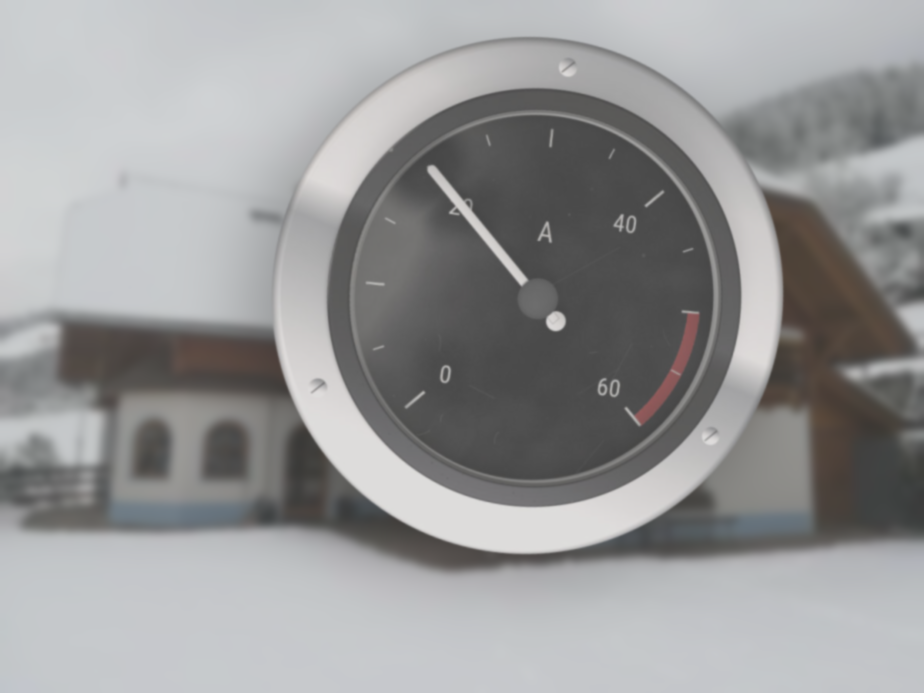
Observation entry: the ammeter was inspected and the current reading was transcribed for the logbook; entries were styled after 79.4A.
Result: 20A
